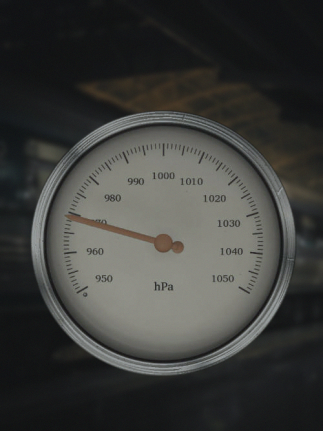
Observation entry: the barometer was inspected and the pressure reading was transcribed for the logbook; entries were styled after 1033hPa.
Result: 969hPa
